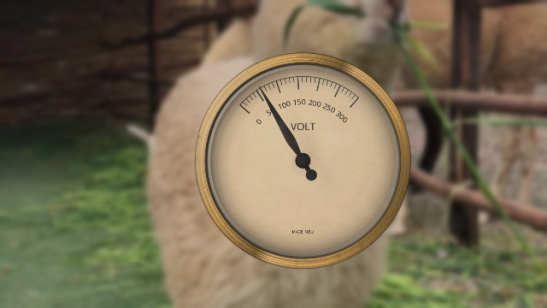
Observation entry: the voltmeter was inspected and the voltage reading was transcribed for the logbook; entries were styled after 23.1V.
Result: 60V
